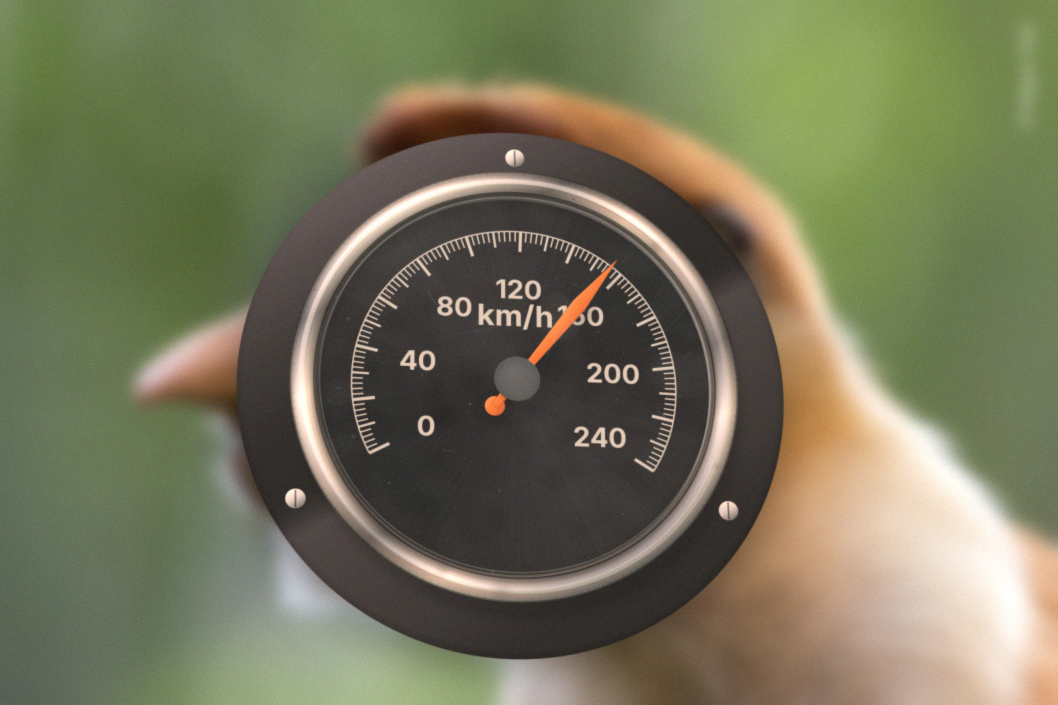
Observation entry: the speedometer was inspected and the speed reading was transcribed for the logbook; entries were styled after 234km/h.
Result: 156km/h
